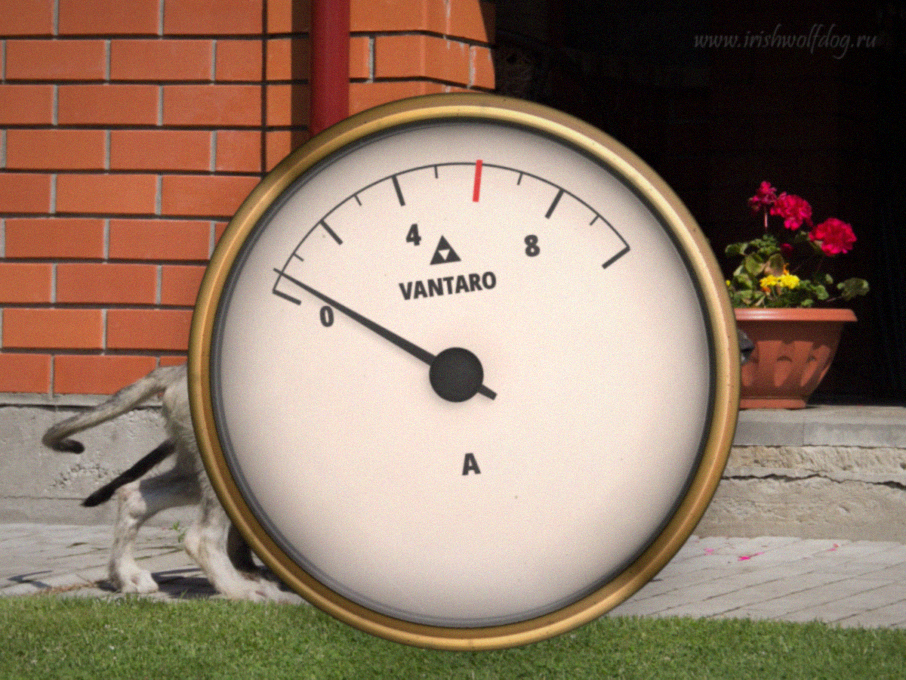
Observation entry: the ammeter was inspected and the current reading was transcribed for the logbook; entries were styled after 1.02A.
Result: 0.5A
